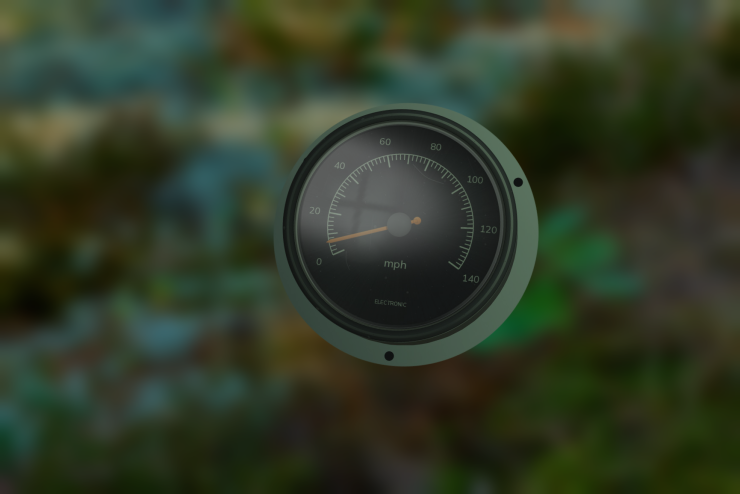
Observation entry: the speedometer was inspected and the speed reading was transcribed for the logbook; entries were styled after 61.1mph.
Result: 6mph
